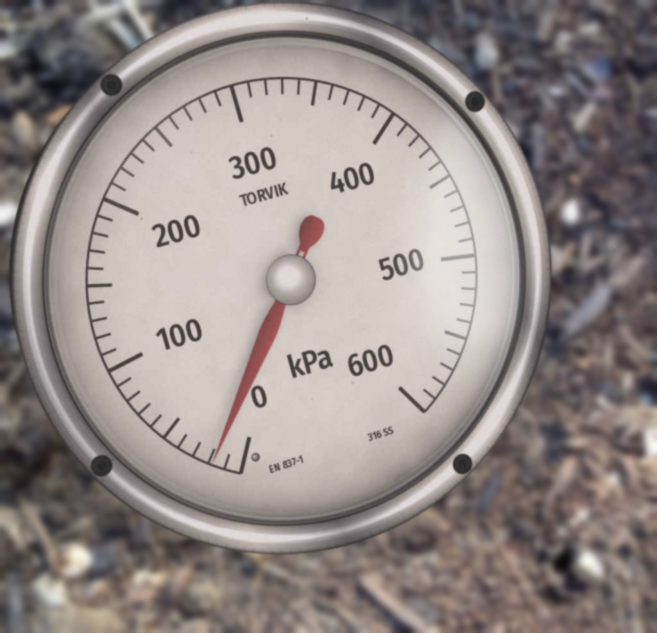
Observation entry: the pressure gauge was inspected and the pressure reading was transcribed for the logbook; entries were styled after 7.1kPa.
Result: 20kPa
